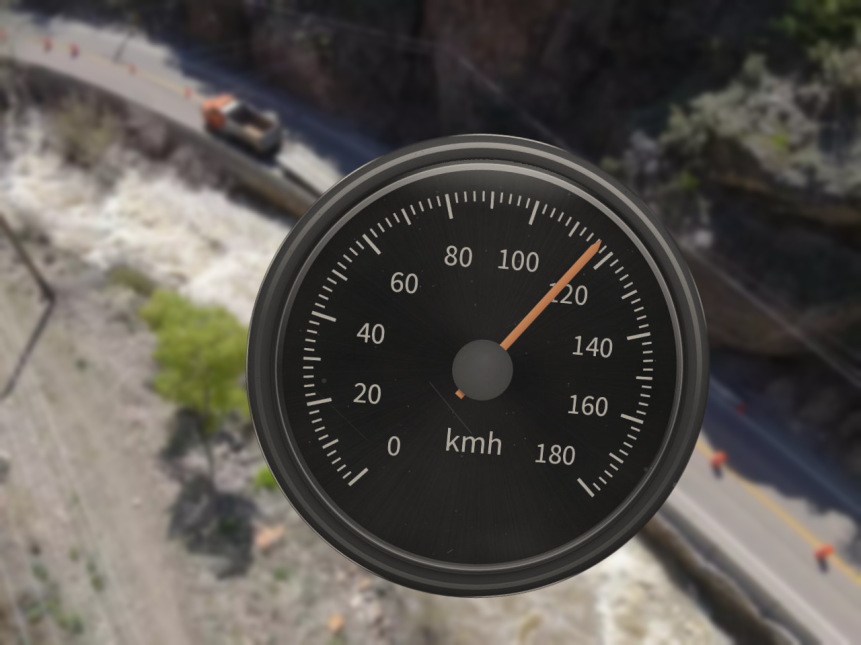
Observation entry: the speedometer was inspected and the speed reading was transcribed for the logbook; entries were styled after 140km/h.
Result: 116km/h
